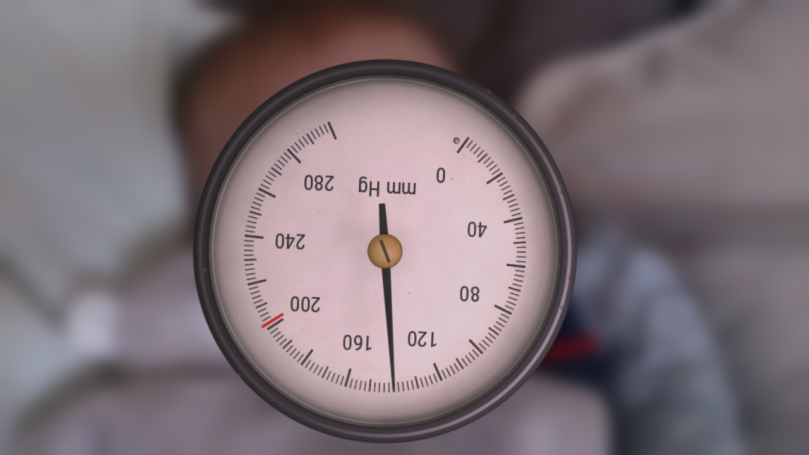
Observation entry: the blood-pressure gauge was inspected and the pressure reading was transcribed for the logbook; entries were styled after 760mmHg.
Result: 140mmHg
